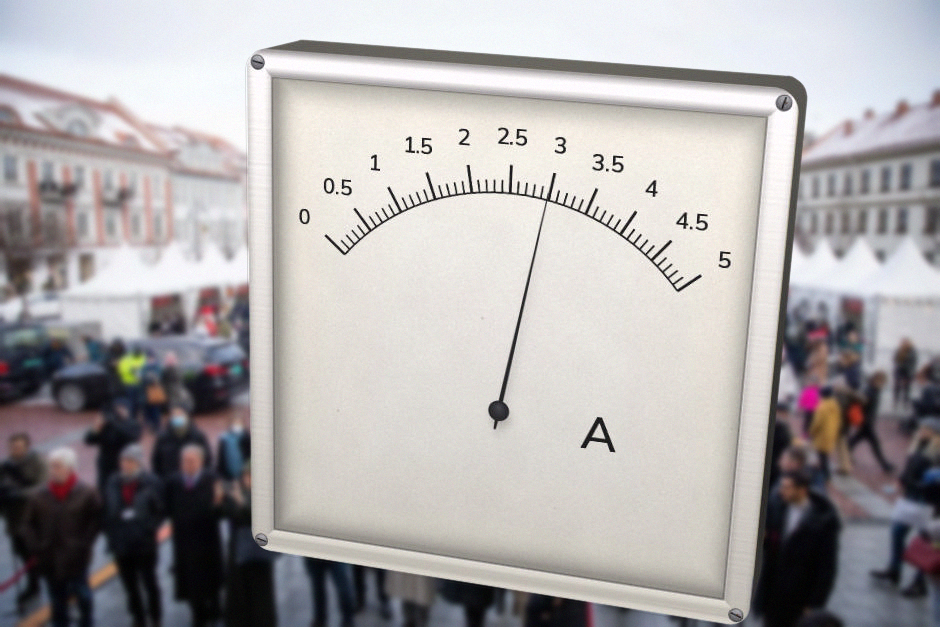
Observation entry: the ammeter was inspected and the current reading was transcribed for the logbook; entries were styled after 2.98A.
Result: 3A
